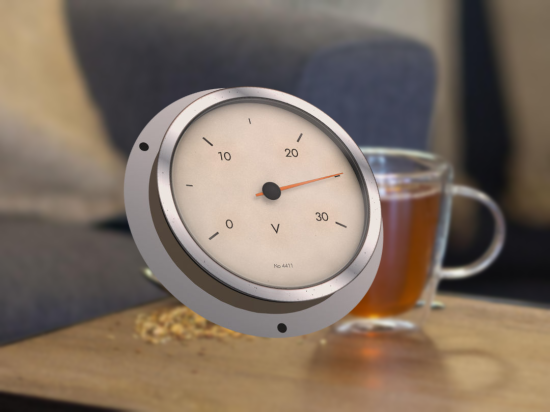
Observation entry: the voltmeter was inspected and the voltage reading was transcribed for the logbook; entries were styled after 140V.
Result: 25V
